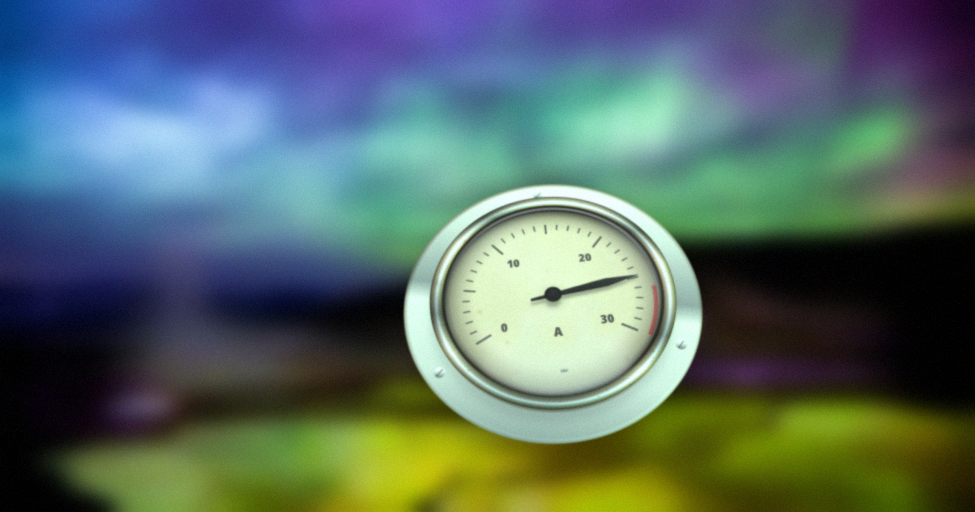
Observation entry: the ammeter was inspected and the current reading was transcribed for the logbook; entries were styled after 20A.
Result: 25A
